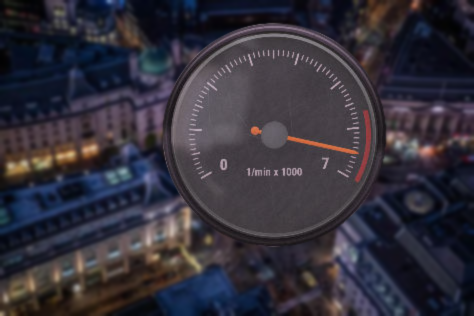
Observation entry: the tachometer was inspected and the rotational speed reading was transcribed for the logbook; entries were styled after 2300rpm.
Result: 6500rpm
